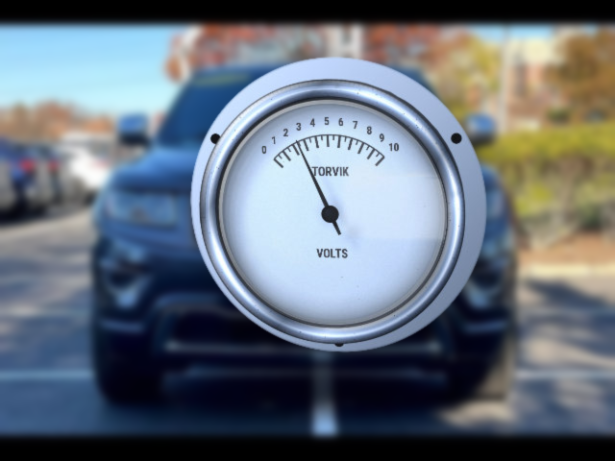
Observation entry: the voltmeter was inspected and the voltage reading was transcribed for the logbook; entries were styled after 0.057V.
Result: 2.5V
